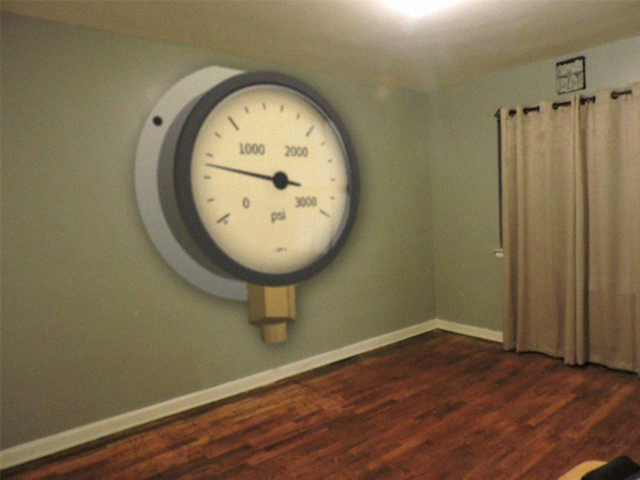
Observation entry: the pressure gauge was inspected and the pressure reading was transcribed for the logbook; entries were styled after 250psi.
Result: 500psi
